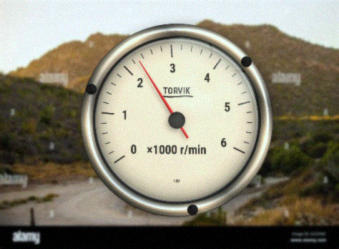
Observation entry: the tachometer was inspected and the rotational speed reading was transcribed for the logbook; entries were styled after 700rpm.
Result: 2300rpm
